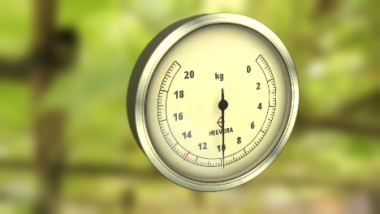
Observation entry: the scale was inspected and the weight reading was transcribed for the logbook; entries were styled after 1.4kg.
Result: 10kg
